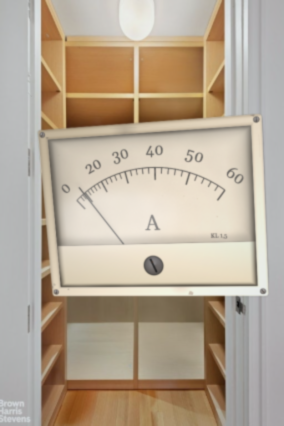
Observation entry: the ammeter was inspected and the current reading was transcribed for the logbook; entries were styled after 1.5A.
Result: 10A
